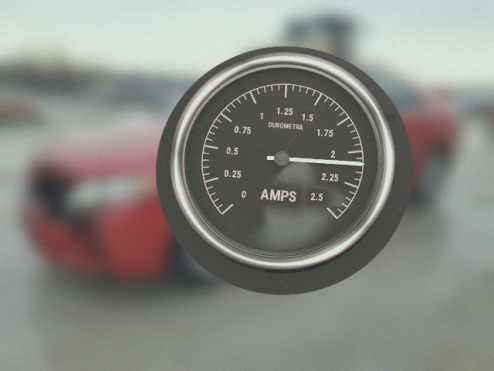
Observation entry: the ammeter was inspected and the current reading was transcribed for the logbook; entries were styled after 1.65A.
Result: 2.1A
